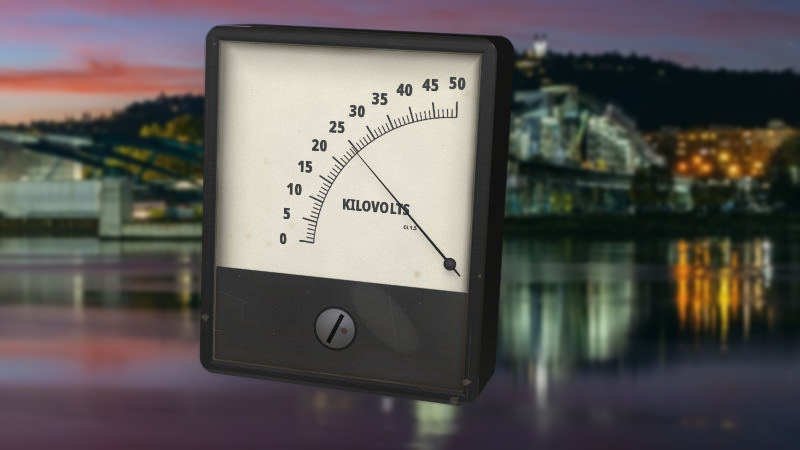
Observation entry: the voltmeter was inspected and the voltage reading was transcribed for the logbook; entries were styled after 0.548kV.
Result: 25kV
